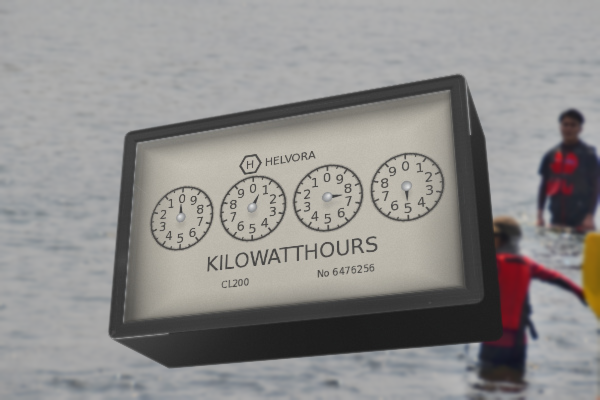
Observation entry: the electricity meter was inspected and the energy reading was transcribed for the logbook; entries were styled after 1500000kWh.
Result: 75kWh
